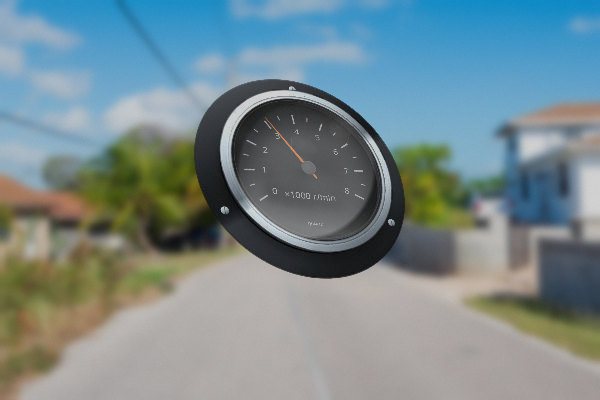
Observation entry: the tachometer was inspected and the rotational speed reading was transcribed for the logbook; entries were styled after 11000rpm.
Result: 3000rpm
